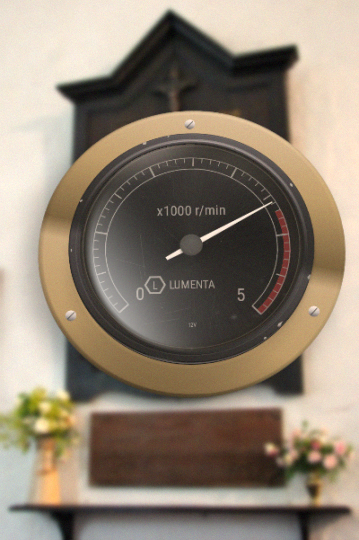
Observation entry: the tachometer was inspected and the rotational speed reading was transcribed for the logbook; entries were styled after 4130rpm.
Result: 3600rpm
